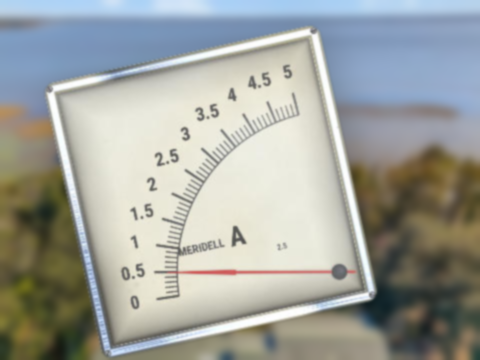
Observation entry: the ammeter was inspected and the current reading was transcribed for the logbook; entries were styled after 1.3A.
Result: 0.5A
